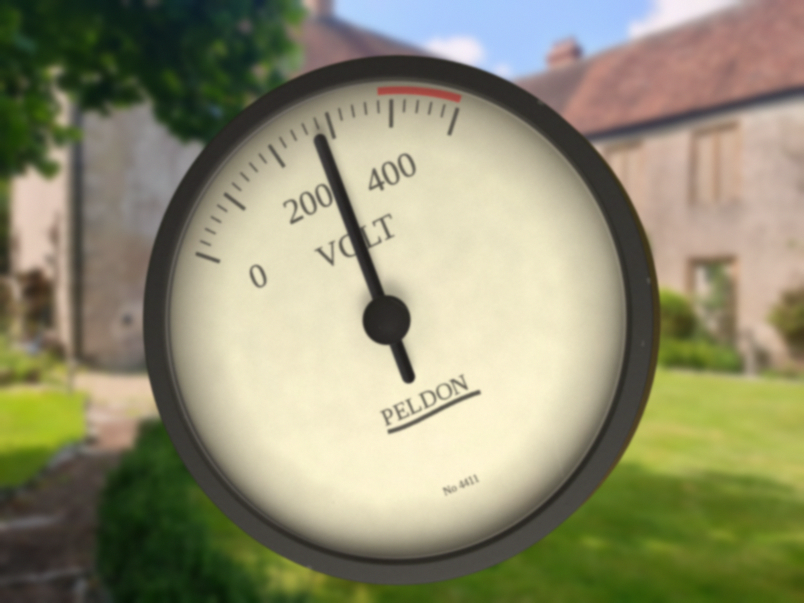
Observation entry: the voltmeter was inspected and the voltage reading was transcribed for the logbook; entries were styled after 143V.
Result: 280V
